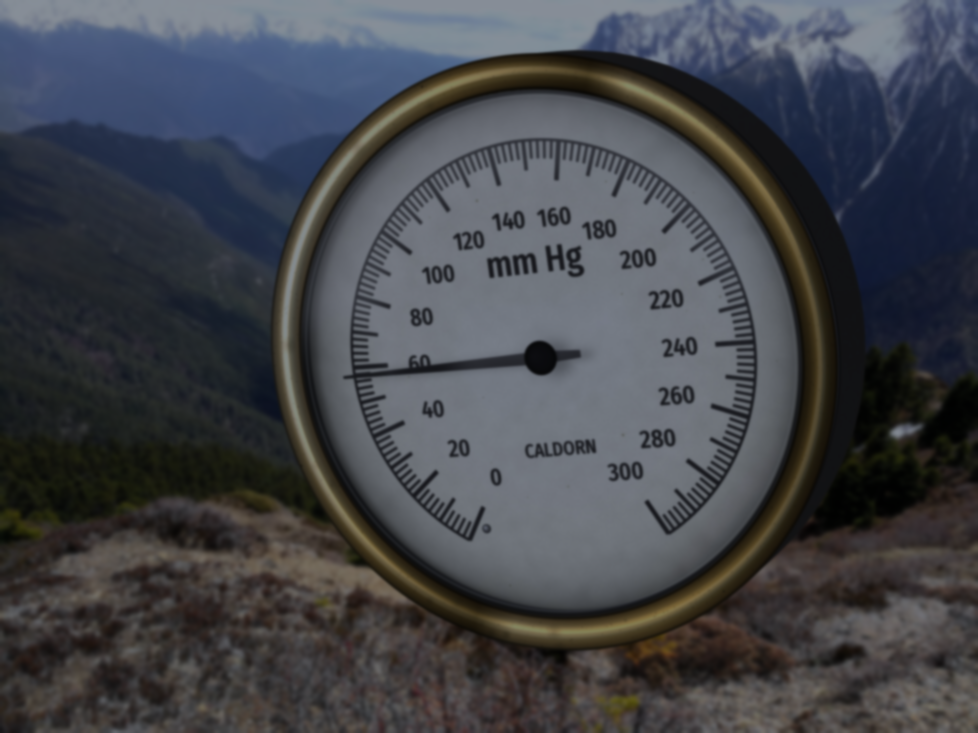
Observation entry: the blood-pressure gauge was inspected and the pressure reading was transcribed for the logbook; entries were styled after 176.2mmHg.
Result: 58mmHg
